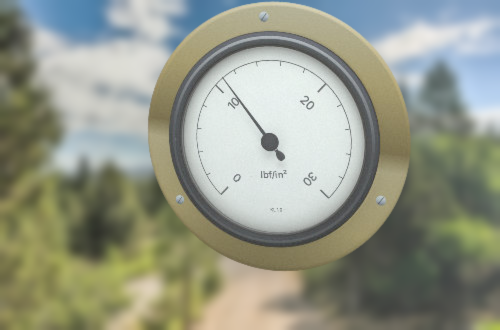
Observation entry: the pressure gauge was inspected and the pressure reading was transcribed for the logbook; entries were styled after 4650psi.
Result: 11psi
